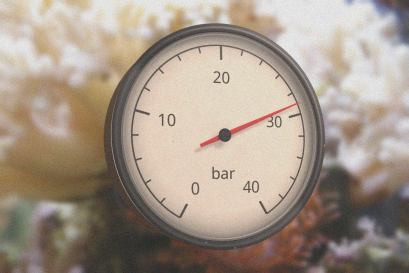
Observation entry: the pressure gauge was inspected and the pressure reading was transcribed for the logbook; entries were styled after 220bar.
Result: 29bar
